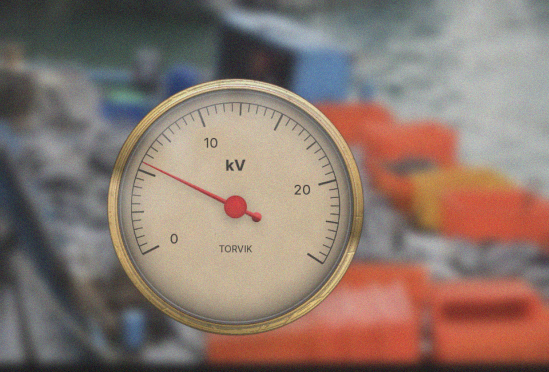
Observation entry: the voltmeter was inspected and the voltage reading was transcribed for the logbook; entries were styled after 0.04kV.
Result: 5.5kV
